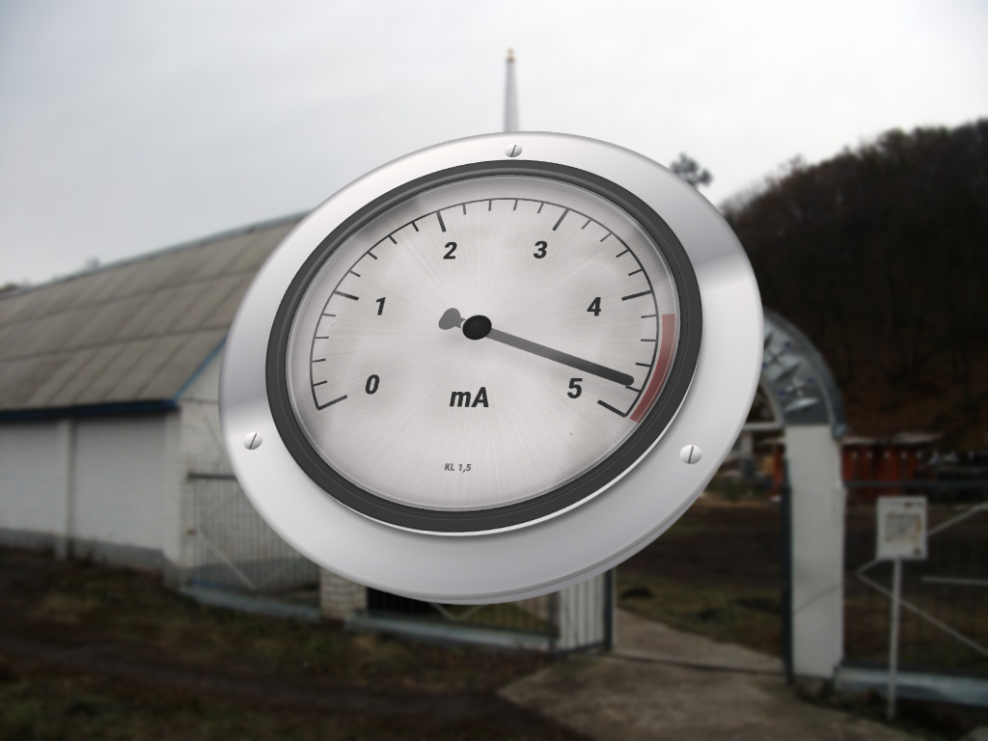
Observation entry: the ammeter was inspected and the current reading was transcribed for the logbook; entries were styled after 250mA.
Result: 4.8mA
